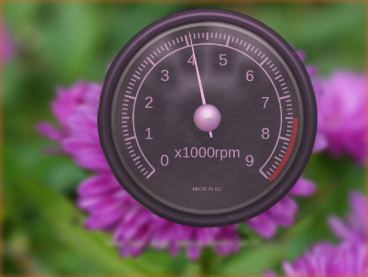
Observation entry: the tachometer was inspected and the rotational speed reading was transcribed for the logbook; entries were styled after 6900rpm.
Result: 4100rpm
